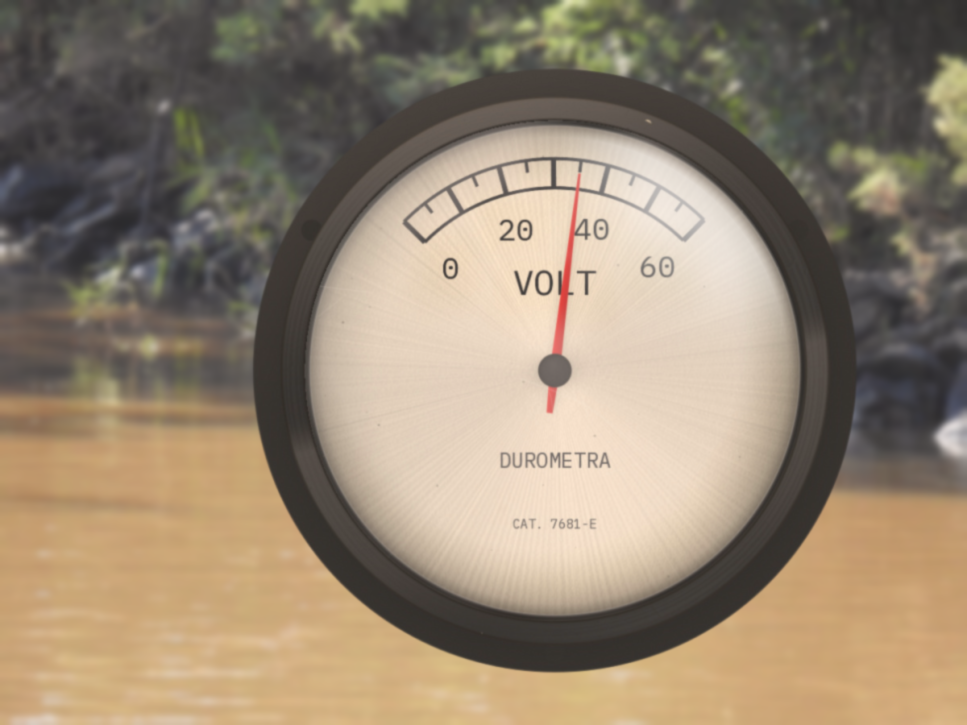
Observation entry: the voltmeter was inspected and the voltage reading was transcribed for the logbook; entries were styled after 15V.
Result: 35V
